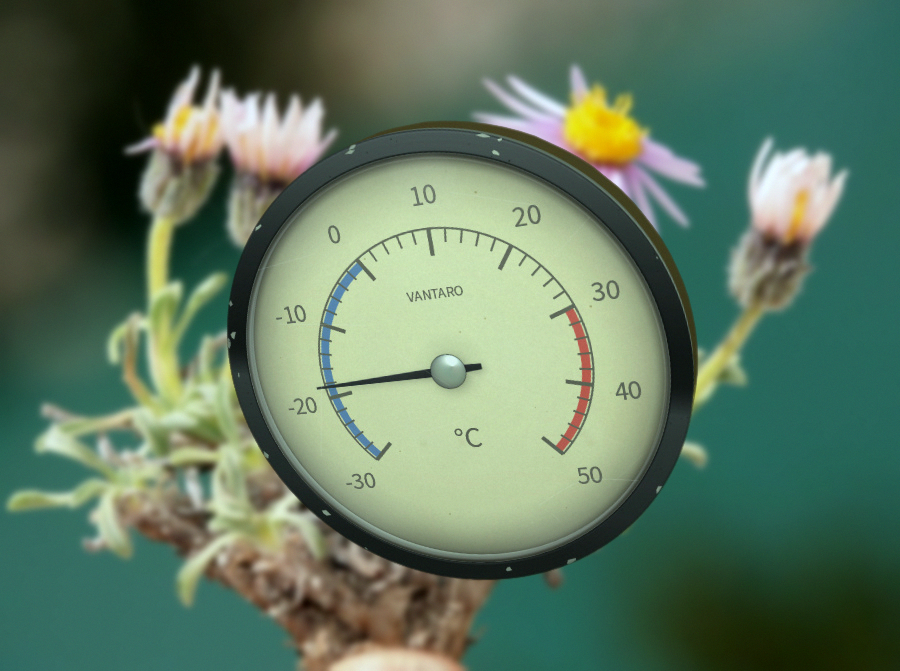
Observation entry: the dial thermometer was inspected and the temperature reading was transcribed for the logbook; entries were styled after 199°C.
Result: -18°C
